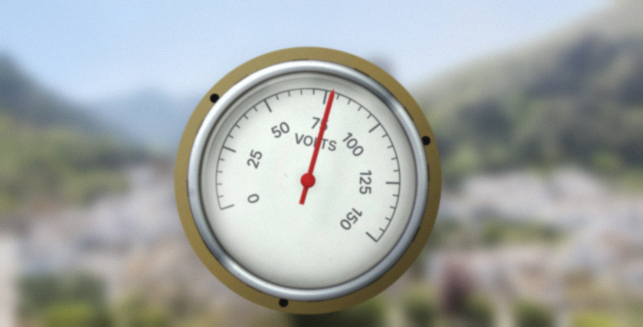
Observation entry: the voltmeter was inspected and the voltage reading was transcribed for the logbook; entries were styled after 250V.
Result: 77.5V
